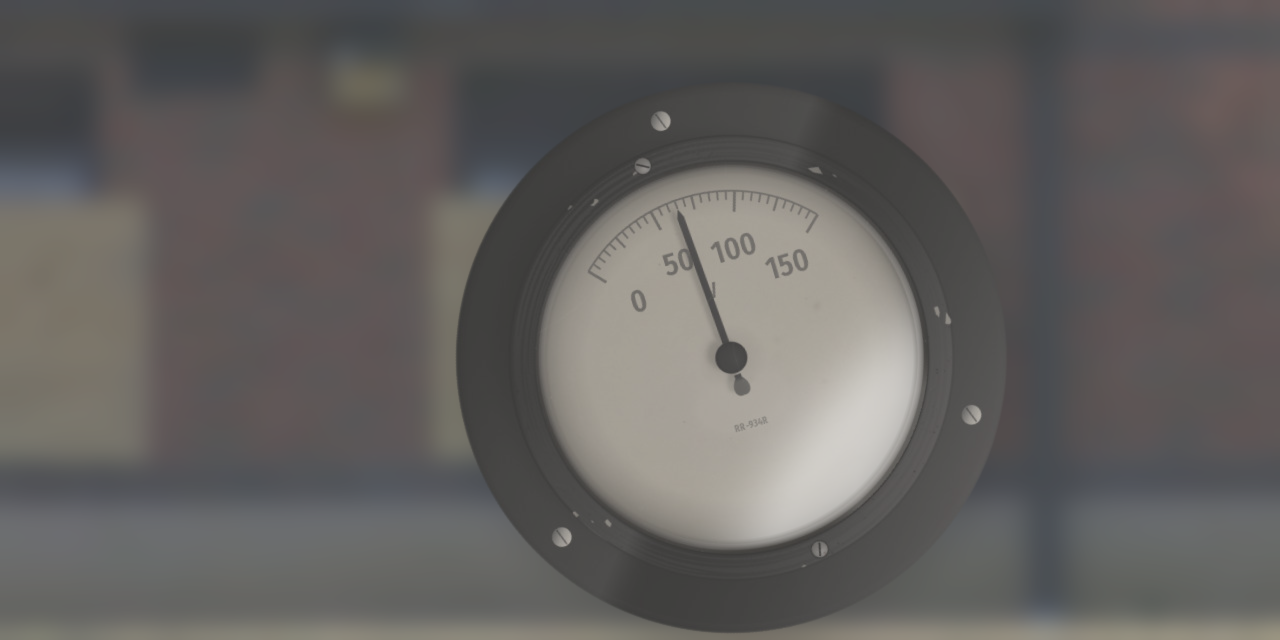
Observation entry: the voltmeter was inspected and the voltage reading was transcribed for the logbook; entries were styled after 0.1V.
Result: 65V
